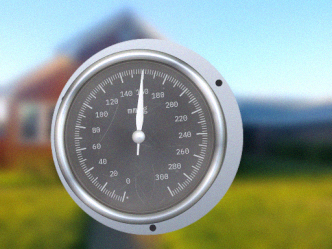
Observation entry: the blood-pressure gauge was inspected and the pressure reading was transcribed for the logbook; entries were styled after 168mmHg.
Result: 160mmHg
